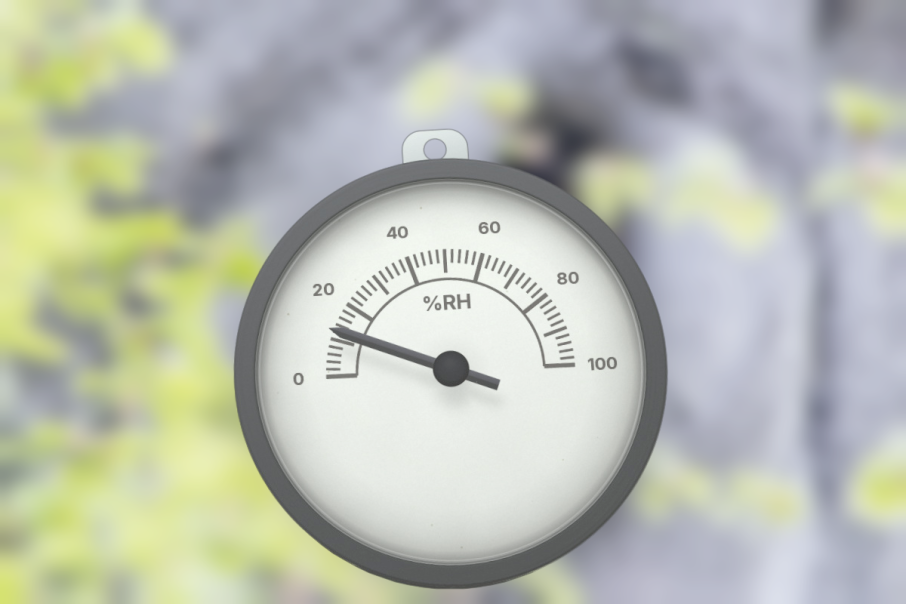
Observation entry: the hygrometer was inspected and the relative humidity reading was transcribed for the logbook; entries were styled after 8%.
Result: 12%
